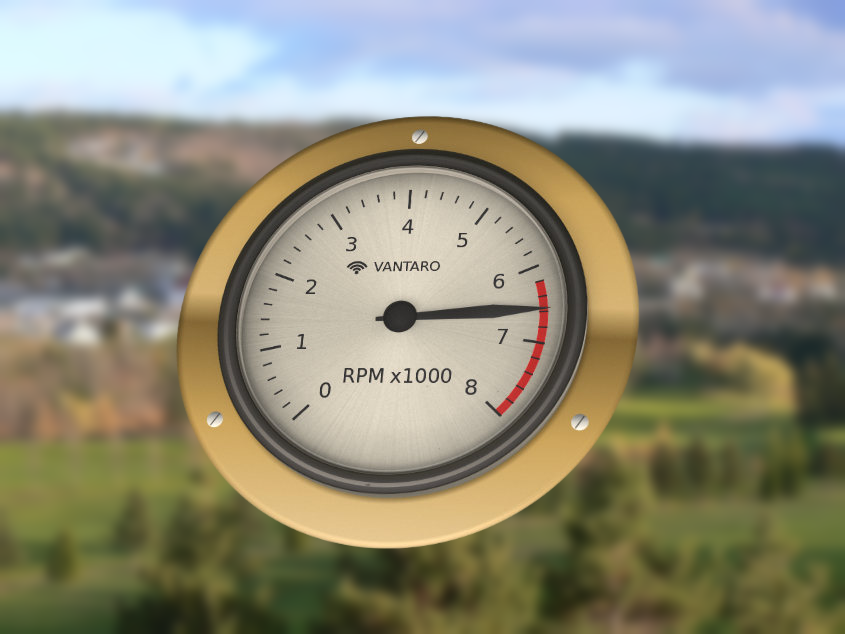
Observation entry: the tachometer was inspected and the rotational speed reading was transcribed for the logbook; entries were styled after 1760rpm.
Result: 6600rpm
